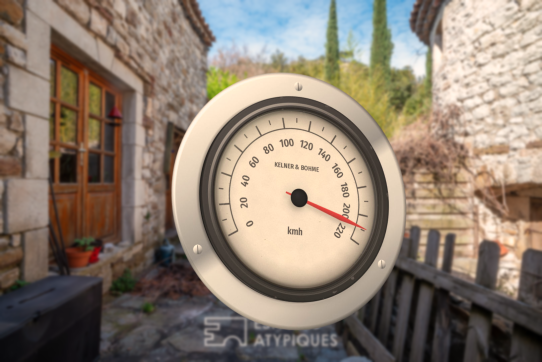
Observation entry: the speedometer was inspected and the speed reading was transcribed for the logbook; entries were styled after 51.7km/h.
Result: 210km/h
